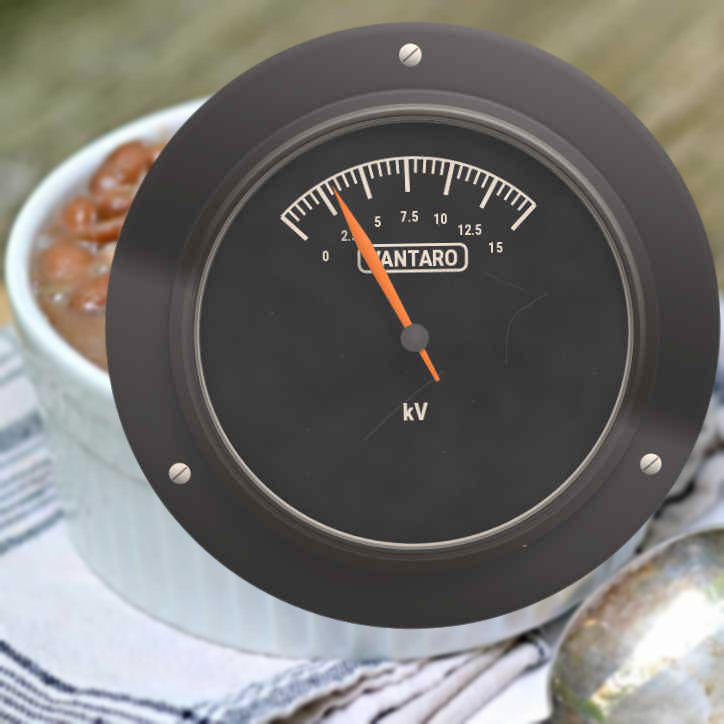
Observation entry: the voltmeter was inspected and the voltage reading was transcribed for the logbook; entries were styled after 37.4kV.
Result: 3.25kV
